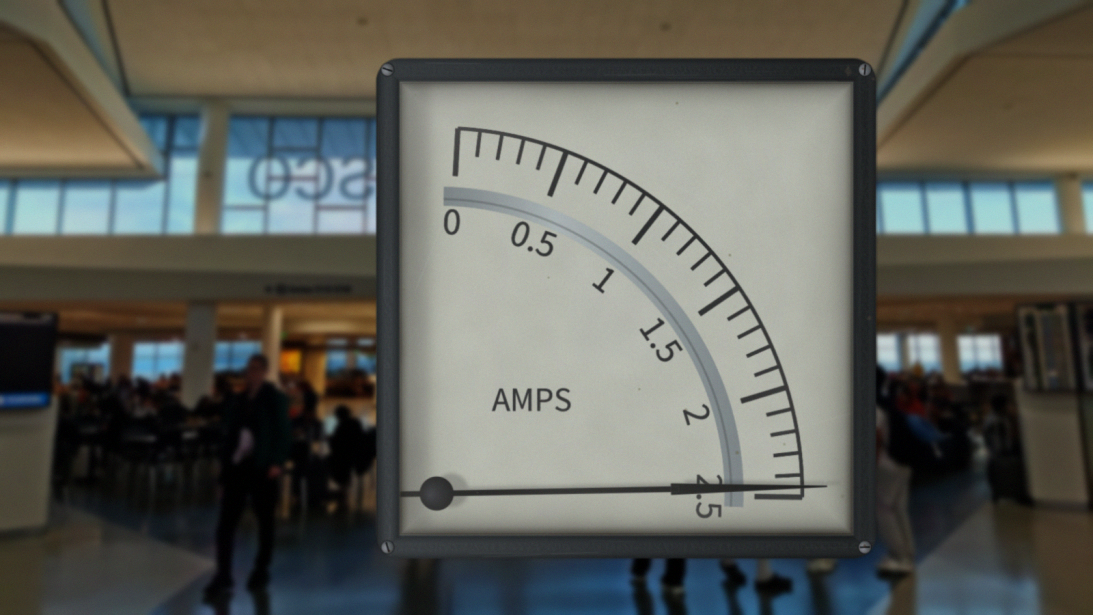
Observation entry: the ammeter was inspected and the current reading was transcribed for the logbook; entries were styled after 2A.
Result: 2.45A
